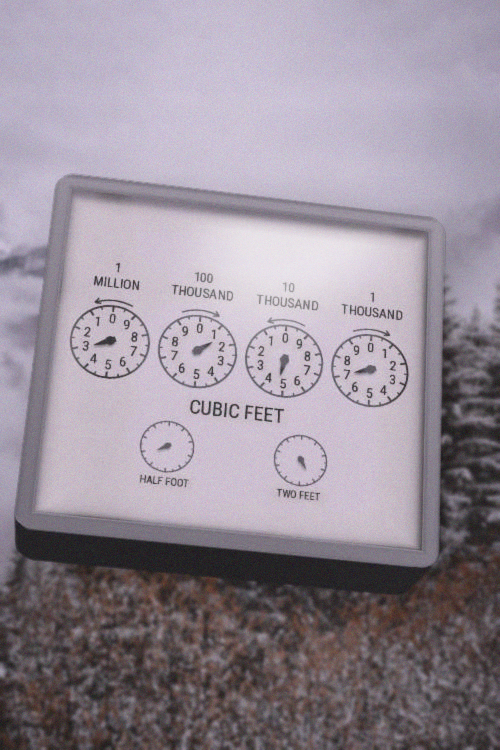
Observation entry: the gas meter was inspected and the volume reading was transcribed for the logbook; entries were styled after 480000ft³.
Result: 314700ft³
